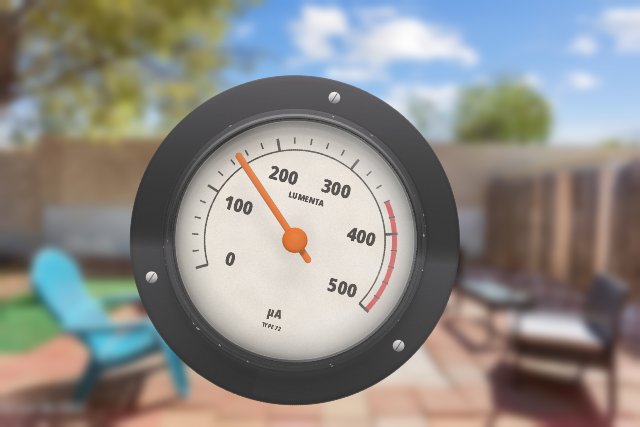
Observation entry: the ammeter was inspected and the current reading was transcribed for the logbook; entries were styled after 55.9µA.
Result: 150µA
